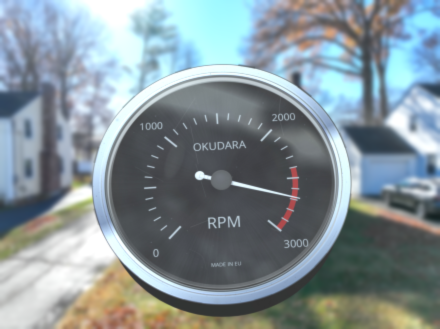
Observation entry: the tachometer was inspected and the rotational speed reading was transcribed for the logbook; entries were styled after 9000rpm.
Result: 2700rpm
